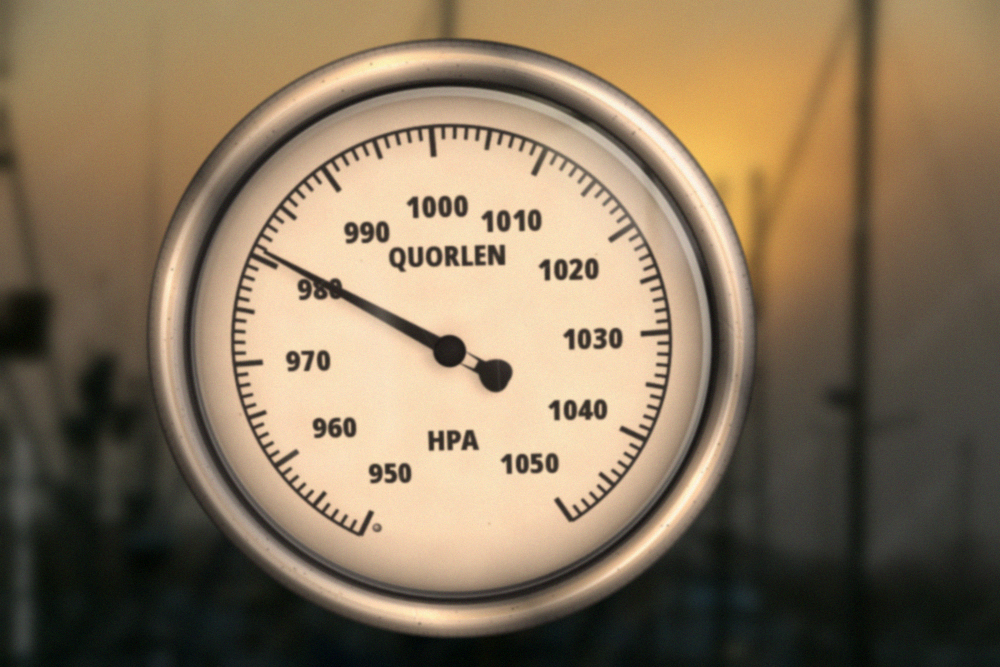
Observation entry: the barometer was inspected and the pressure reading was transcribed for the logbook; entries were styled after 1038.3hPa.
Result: 981hPa
